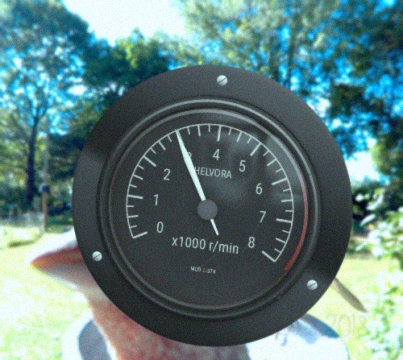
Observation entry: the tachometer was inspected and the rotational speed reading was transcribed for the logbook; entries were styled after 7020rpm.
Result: 3000rpm
